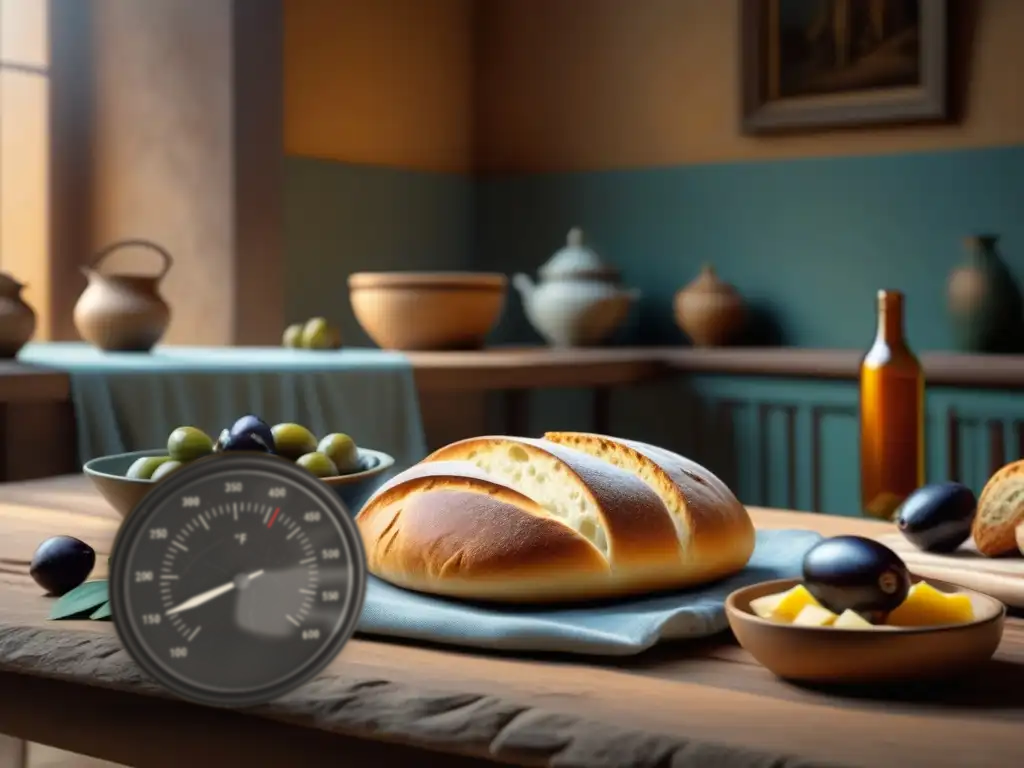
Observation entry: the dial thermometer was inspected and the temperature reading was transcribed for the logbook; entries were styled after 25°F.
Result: 150°F
